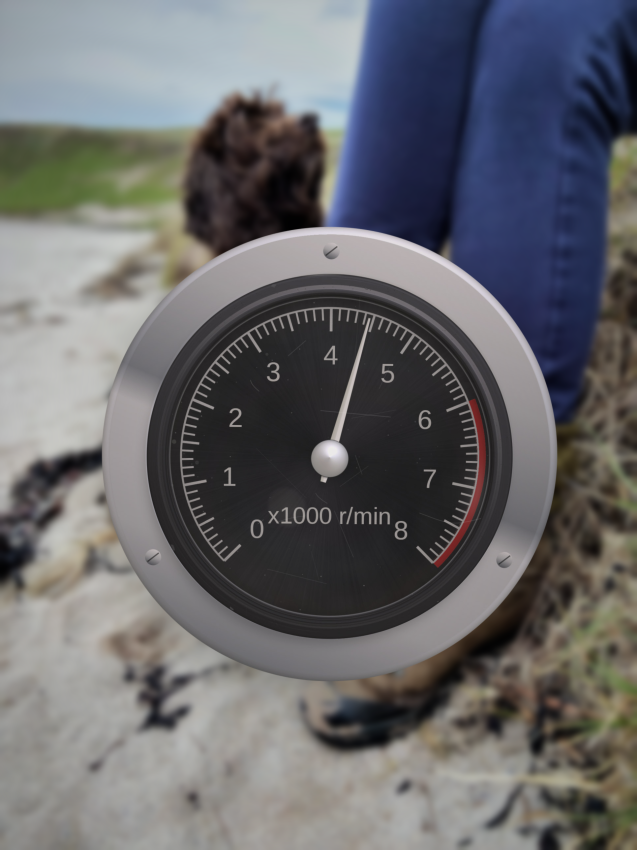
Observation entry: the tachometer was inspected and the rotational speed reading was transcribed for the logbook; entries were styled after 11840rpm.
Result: 4450rpm
